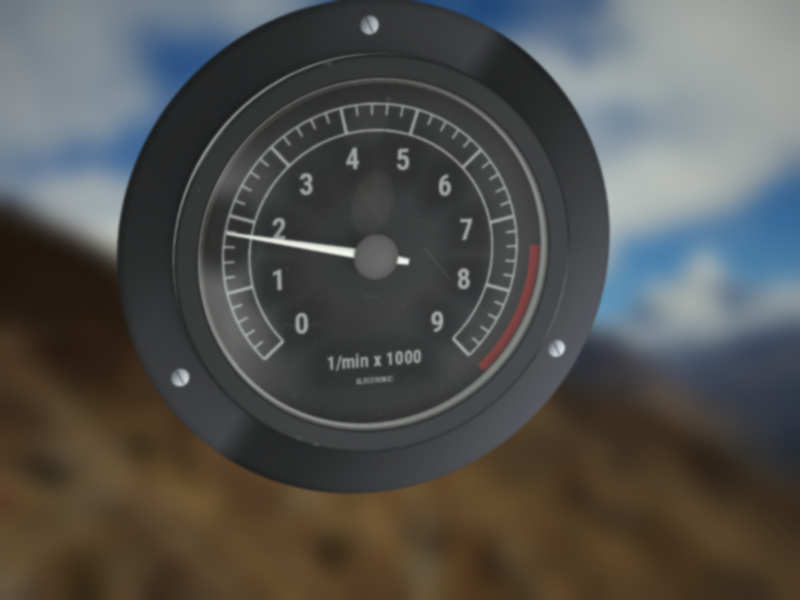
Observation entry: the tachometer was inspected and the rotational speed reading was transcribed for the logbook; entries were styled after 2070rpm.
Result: 1800rpm
